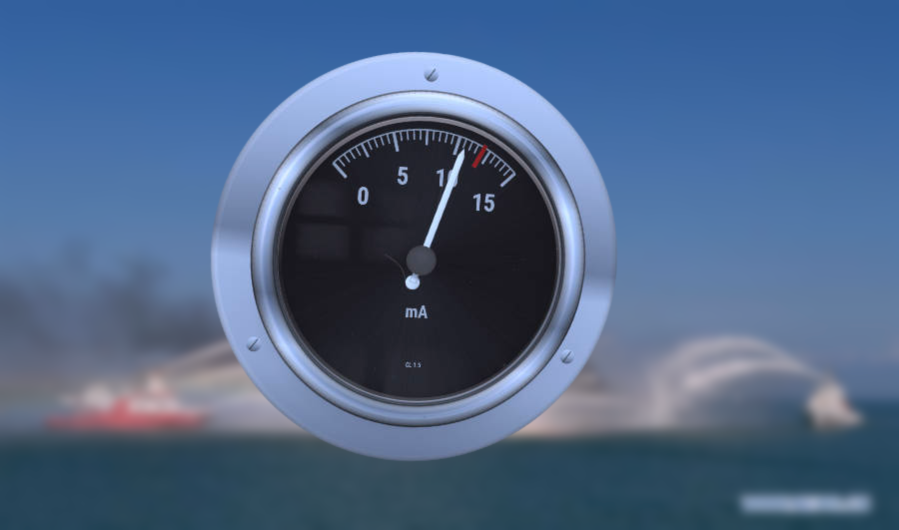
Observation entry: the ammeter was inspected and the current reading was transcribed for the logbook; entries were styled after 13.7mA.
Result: 10.5mA
